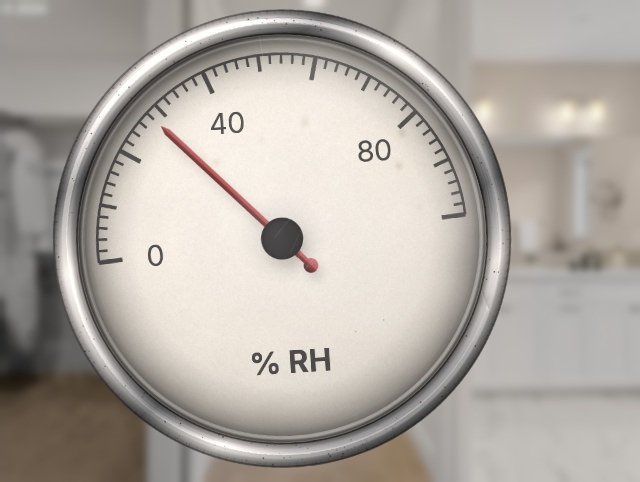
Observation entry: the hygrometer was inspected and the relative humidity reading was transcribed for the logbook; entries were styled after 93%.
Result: 28%
